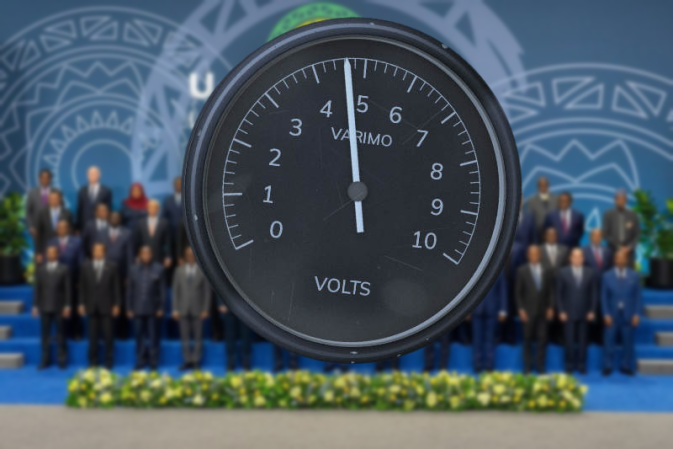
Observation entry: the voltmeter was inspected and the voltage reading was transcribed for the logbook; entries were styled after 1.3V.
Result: 4.6V
